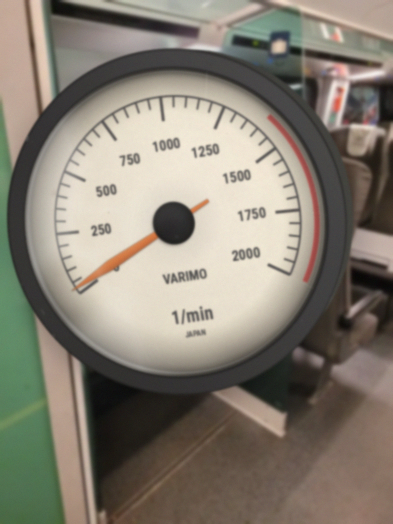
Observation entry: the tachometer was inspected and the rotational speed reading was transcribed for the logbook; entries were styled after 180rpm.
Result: 25rpm
